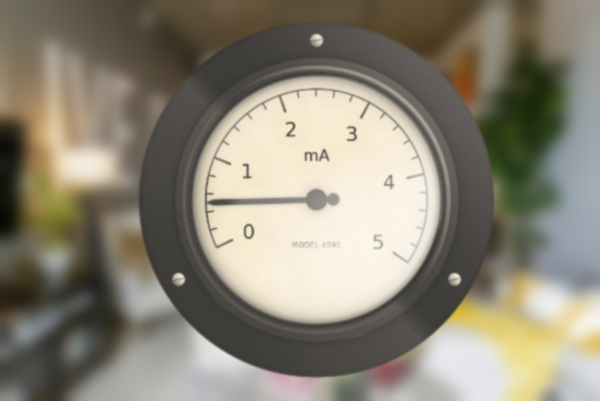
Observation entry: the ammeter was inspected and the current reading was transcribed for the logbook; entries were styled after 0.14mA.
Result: 0.5mA
